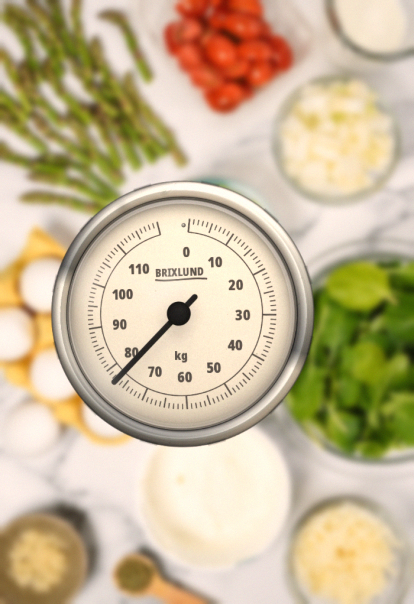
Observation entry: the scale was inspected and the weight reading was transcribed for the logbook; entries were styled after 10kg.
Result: 77kg
